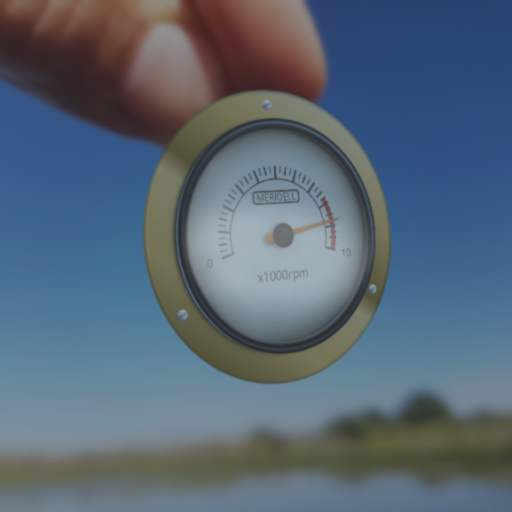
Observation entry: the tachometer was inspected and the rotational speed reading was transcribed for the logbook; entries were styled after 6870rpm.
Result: 8750rpm
